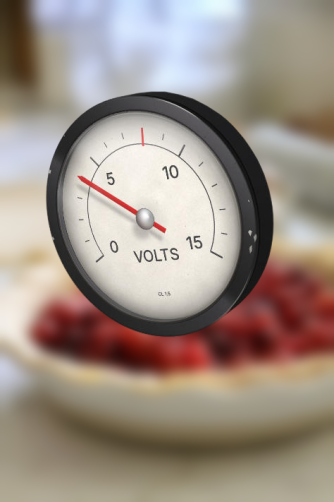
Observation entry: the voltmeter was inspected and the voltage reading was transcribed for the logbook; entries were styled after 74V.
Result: 4V
